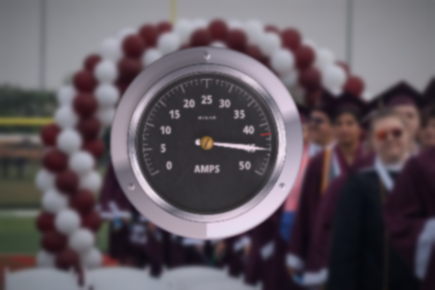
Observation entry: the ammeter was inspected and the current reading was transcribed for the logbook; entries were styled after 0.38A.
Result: 45A
